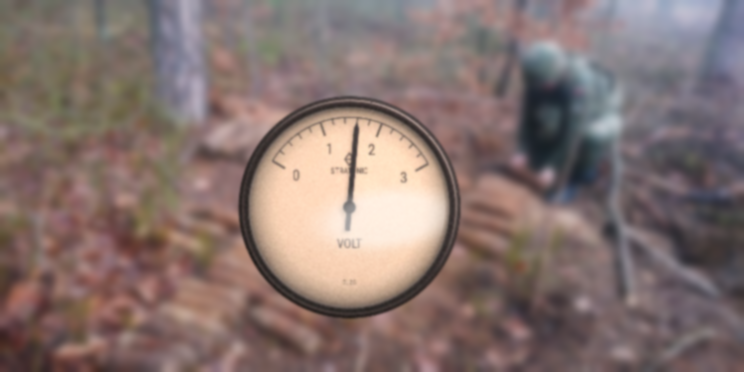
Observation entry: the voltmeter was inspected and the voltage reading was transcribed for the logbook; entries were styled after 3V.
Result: 1.6V
